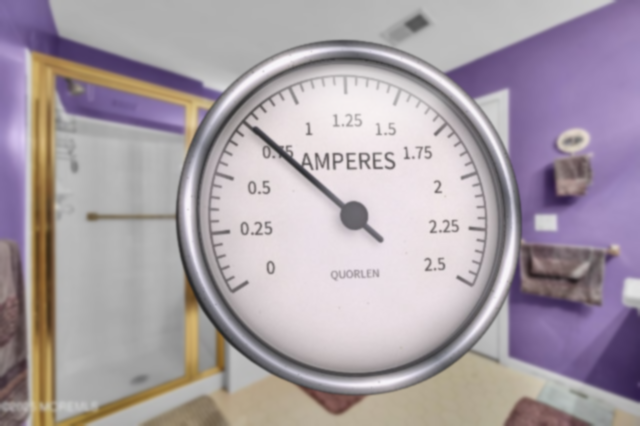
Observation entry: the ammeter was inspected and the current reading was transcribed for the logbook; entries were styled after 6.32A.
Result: 0.75A
